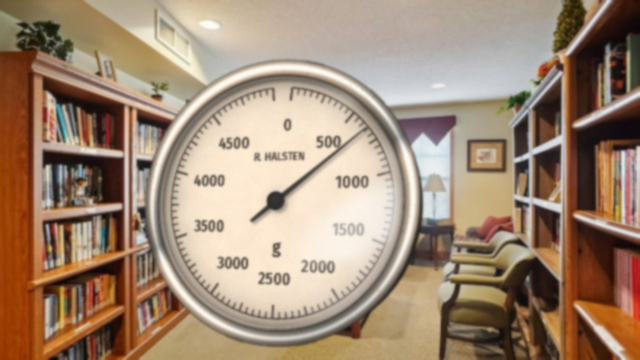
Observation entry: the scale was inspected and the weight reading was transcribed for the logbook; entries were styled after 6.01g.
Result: 650g
